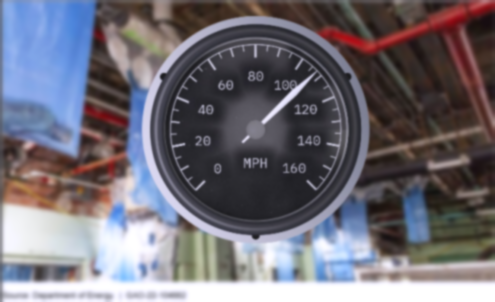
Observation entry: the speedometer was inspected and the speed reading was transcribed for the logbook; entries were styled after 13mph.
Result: 107.5mph
